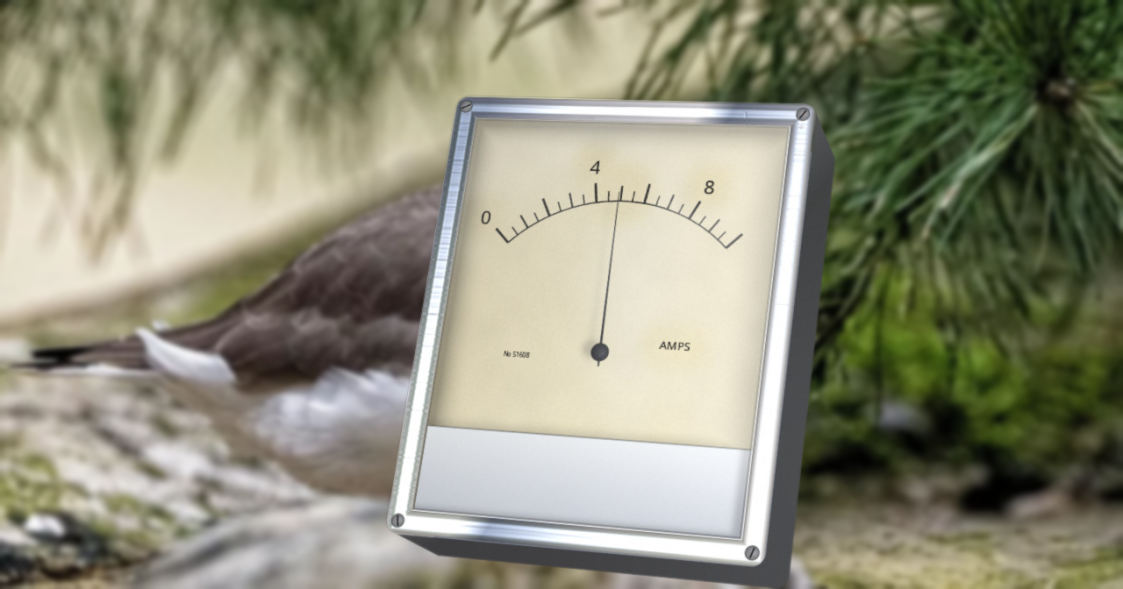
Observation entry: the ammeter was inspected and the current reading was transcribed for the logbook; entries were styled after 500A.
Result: 5A
